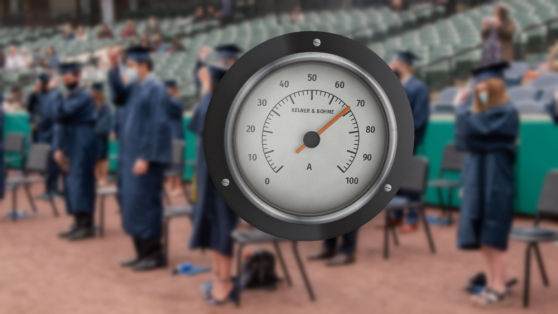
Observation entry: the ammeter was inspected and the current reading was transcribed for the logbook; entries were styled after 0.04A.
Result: 68A
